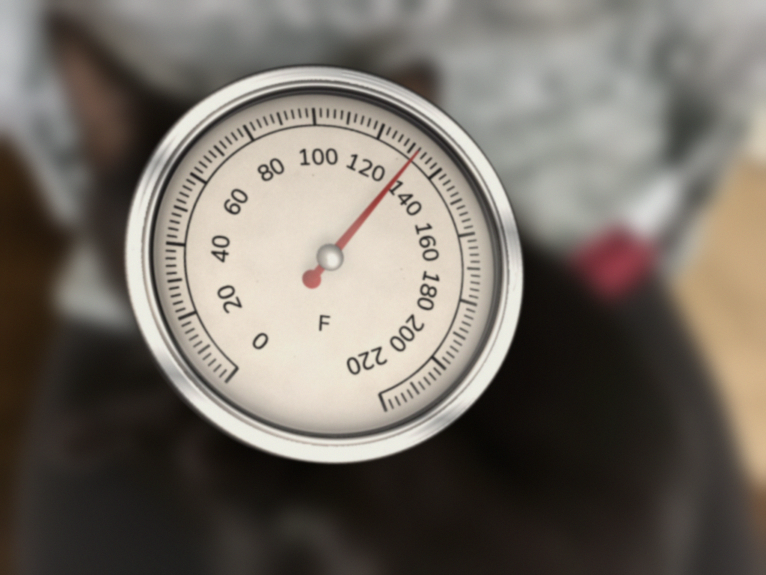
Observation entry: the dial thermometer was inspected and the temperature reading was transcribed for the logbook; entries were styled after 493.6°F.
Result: 132°F
